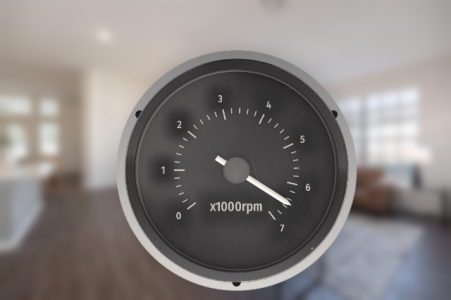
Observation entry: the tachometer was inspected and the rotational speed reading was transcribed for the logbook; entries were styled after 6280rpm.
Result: 6500rpm
